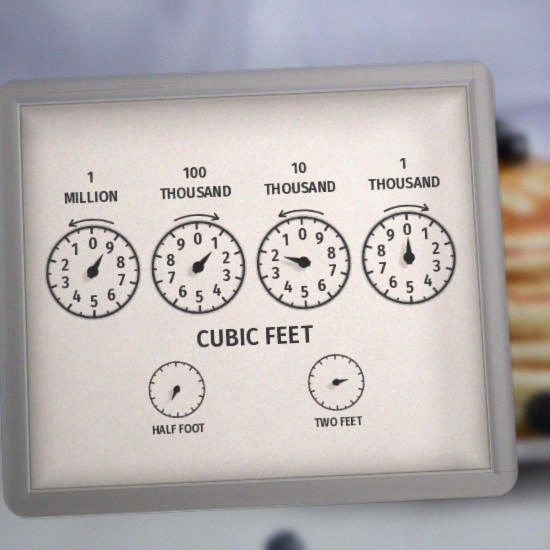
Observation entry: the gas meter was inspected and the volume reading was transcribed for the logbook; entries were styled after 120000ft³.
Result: 912000ft³
